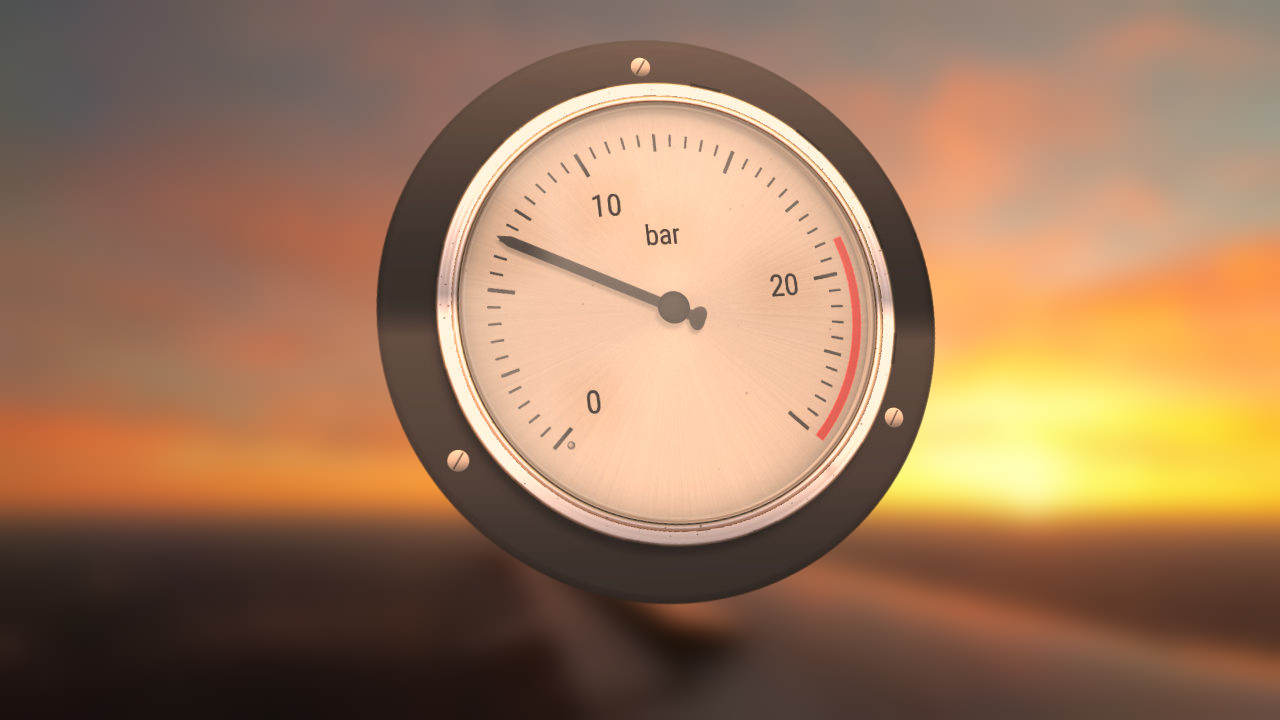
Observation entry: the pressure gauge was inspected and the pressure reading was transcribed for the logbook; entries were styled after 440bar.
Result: 6.5bar
